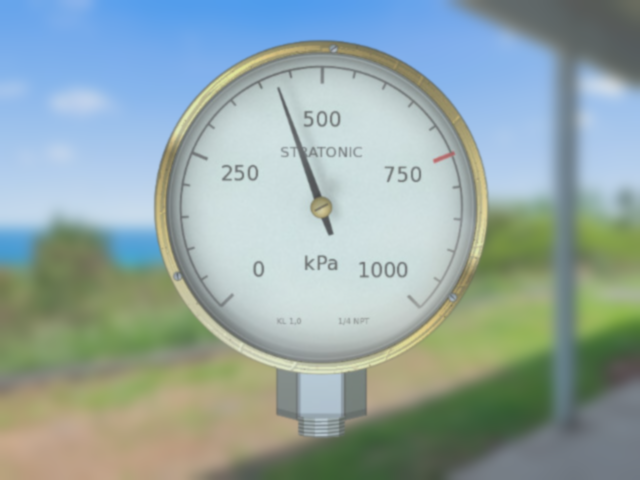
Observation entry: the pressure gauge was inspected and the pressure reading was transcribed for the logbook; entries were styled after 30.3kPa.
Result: 425kPa
